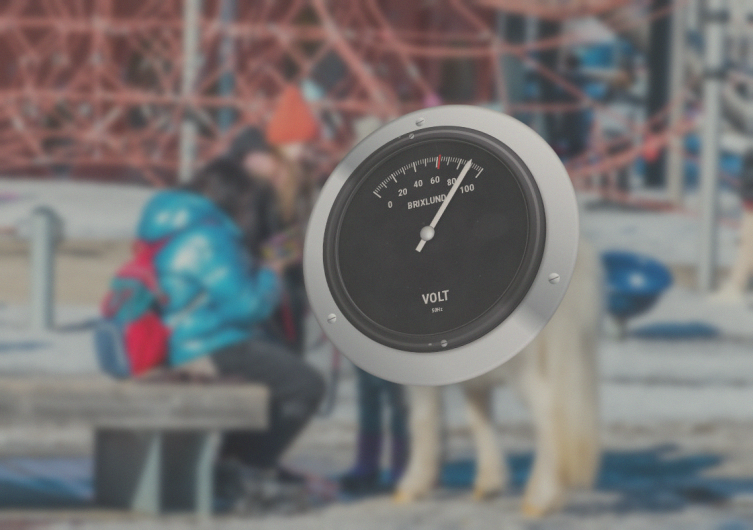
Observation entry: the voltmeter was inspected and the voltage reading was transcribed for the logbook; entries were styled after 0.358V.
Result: 90V
